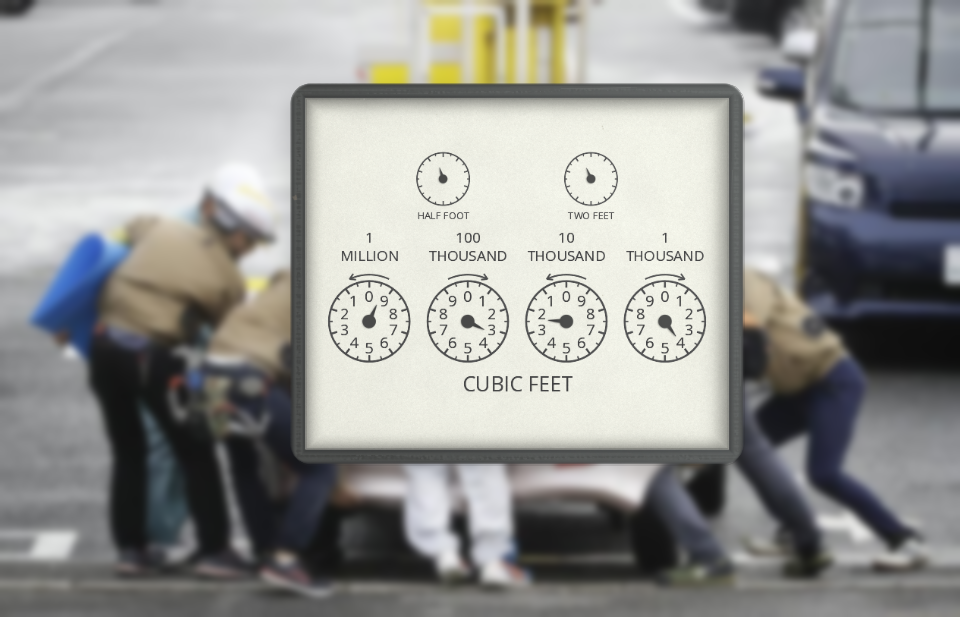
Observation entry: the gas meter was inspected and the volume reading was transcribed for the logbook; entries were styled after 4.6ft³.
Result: 932400ft³
